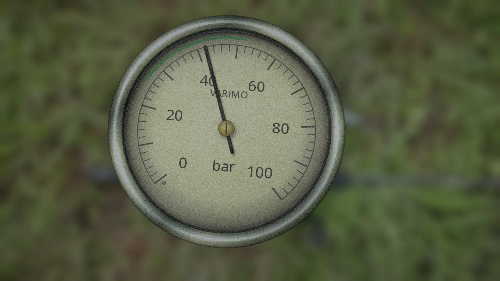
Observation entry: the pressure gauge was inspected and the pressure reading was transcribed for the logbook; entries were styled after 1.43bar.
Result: 42bar
